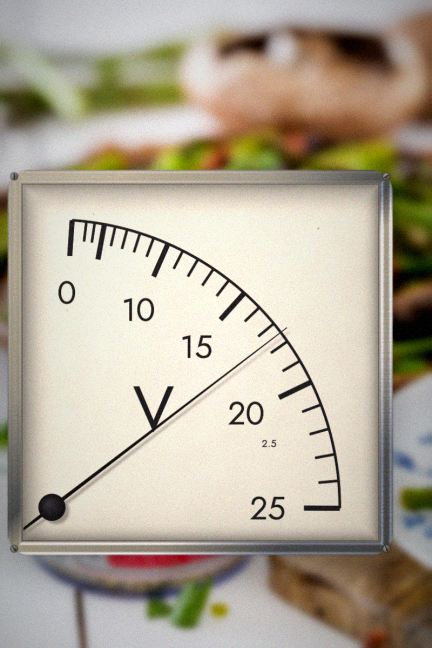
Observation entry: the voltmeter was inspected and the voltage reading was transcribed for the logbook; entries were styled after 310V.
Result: 17.5V
